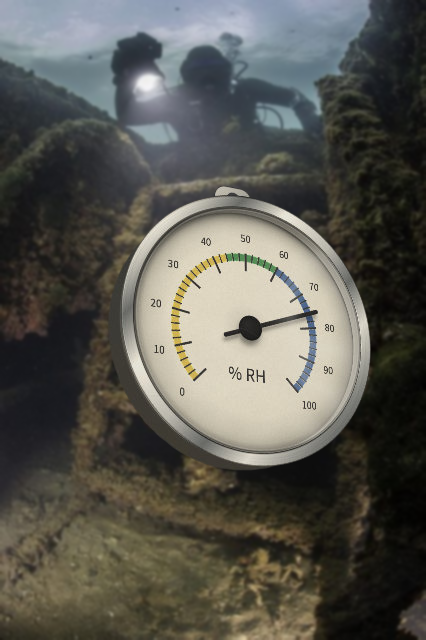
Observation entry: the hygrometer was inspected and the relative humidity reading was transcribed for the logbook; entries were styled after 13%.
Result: 76%
